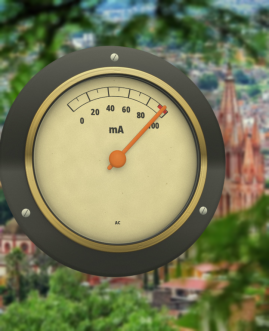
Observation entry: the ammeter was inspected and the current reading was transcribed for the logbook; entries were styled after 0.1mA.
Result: 95mA
